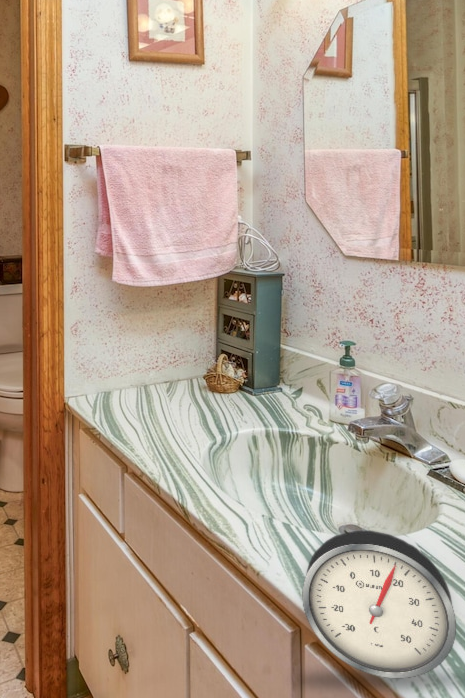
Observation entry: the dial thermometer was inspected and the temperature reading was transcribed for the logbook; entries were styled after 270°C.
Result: 16°C
